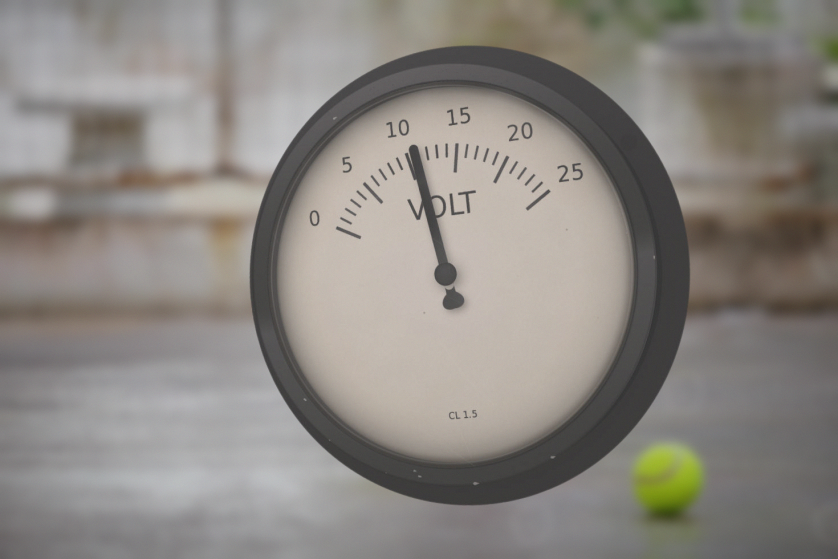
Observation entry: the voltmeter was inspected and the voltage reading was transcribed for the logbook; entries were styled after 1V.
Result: 11V
